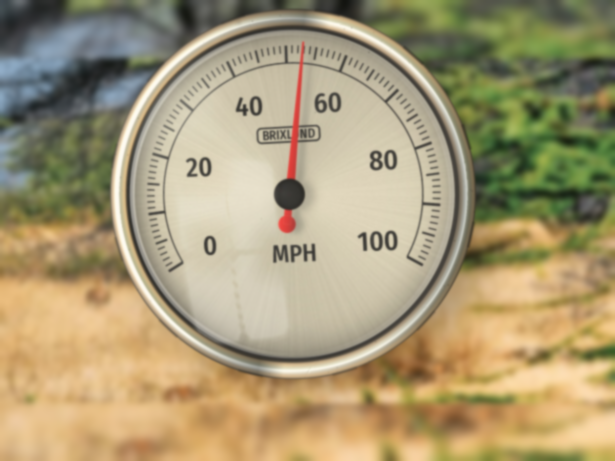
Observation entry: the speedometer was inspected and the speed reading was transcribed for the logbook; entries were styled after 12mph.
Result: 53mph
